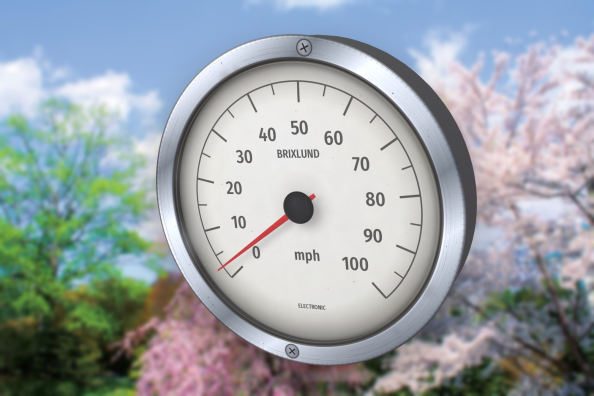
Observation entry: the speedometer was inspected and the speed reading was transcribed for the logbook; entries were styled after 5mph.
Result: 2.5mph
